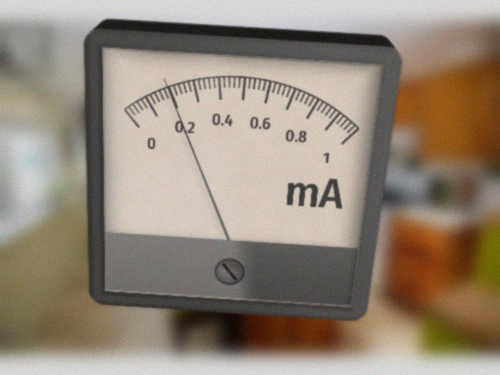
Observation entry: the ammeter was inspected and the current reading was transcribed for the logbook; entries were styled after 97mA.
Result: 0.2mA
